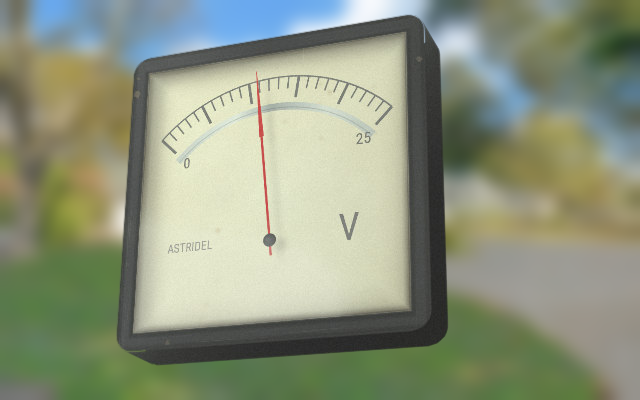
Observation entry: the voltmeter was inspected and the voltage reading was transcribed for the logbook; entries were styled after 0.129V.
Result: 11V
